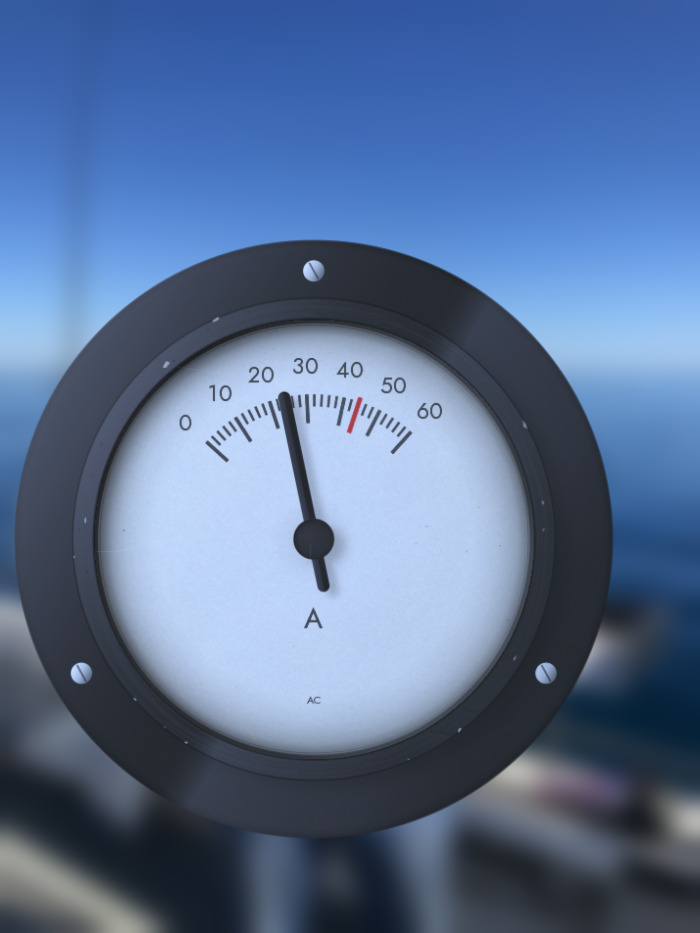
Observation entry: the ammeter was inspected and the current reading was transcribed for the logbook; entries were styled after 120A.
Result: 24A
